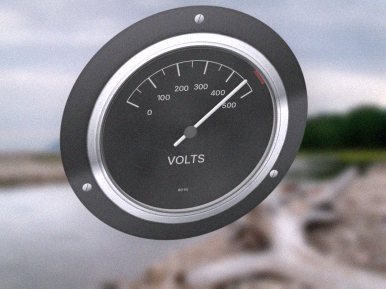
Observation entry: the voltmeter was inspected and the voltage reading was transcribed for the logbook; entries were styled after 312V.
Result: 450V
